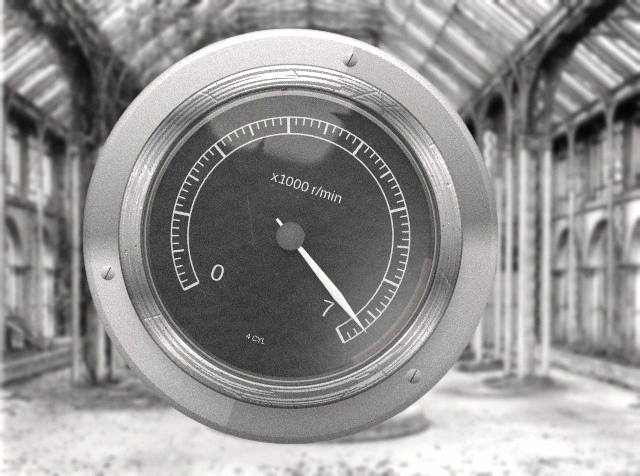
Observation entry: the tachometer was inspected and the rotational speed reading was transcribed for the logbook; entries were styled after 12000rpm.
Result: 6700rpm
